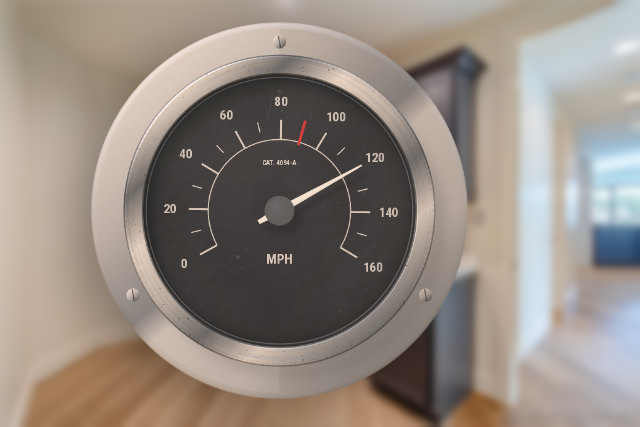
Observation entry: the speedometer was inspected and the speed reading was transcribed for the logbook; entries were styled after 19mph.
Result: 120mph
